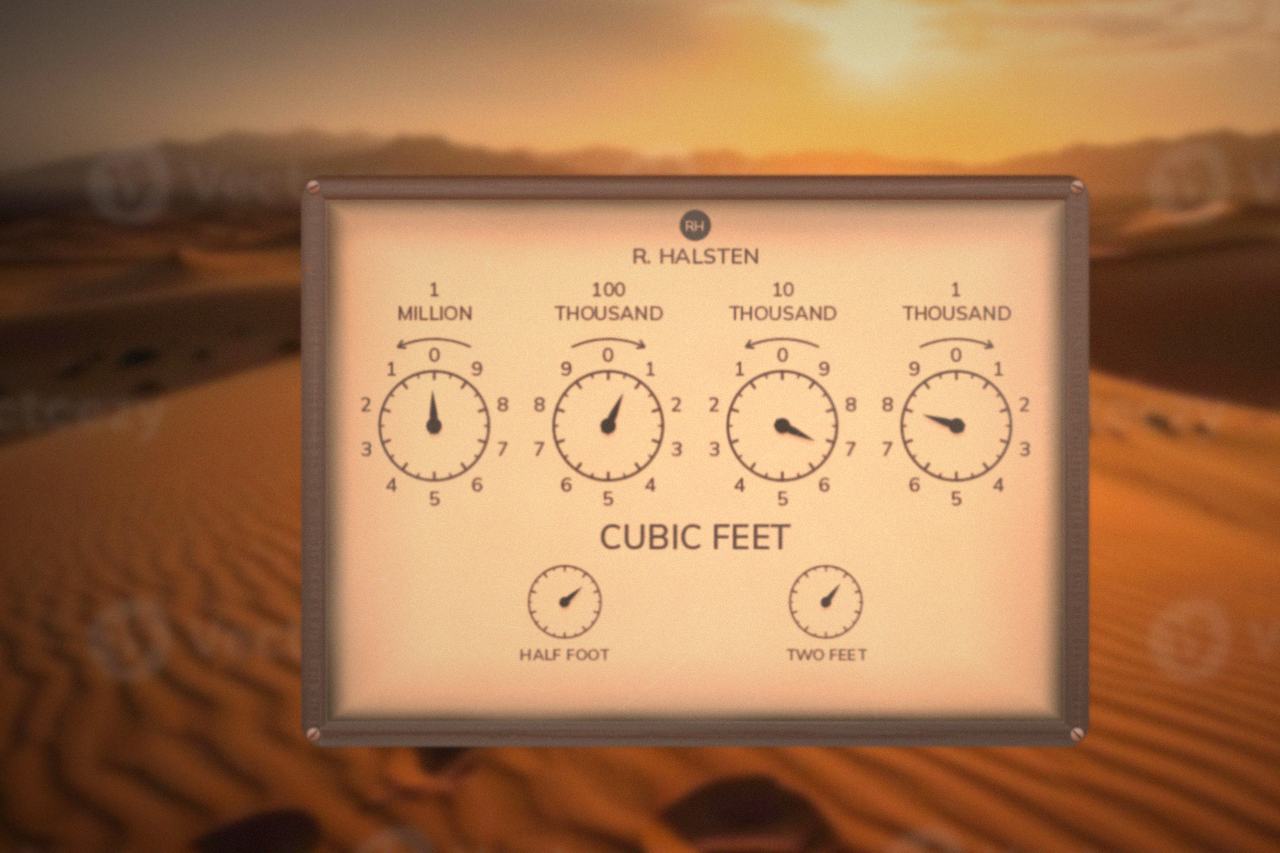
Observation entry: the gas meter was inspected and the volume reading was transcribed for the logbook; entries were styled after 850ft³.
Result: 6800ft³
